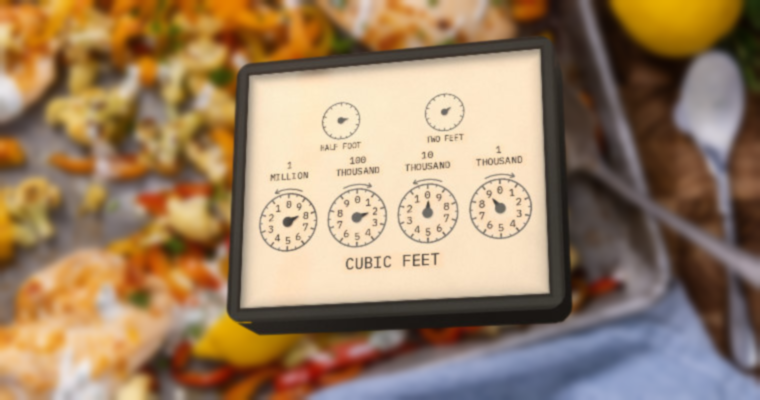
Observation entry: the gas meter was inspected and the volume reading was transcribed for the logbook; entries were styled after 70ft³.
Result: 819900ft³
